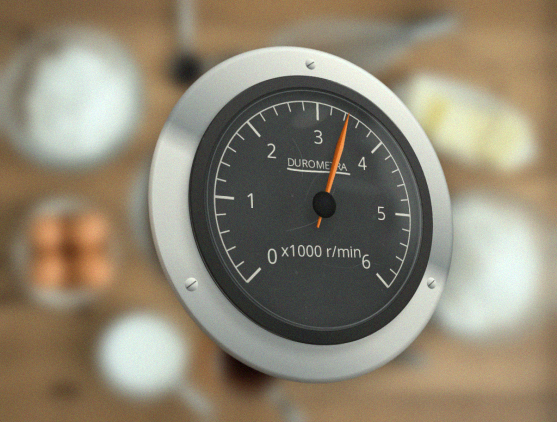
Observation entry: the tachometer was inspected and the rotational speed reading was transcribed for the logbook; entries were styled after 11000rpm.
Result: 3400rpm
